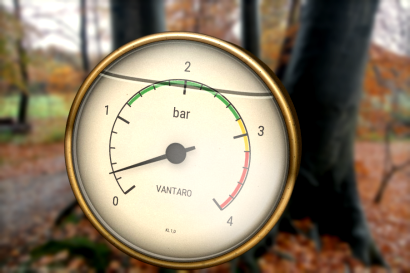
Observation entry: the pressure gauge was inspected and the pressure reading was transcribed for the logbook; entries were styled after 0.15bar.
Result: 0.3bar
